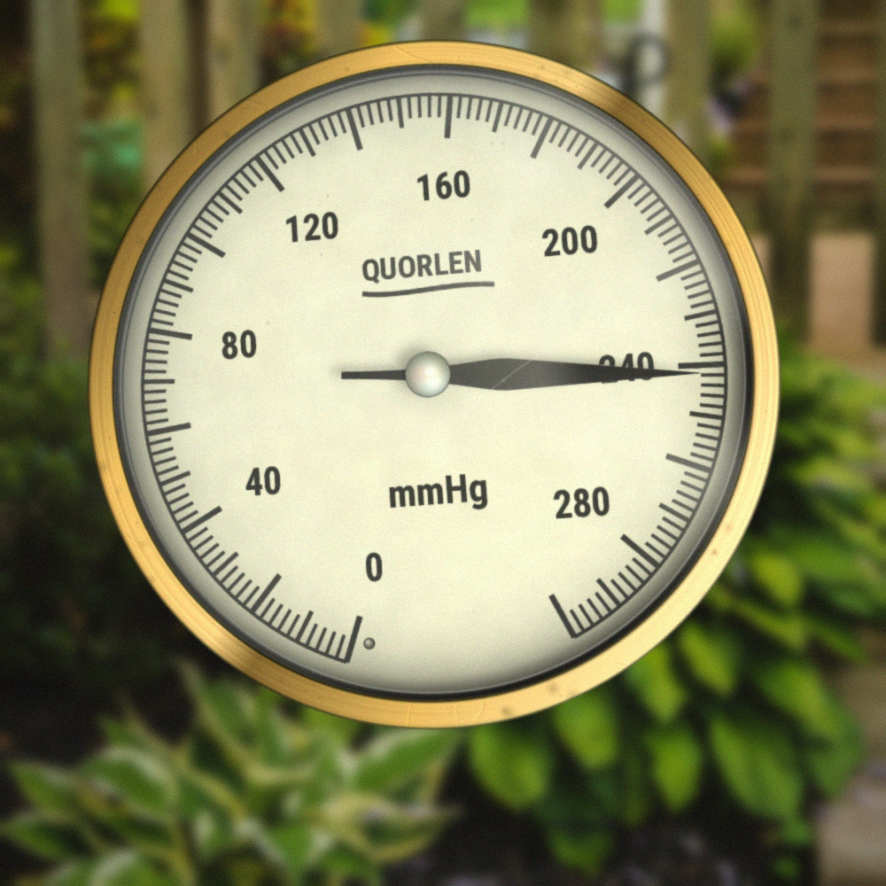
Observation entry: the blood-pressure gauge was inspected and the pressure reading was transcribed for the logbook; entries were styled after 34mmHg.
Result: 242mmHg
